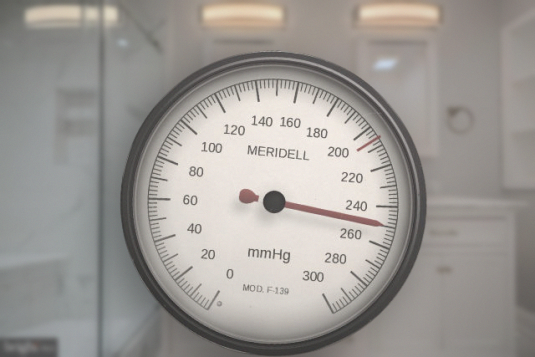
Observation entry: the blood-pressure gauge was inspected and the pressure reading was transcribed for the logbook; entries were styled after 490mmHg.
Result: 250mmHg
